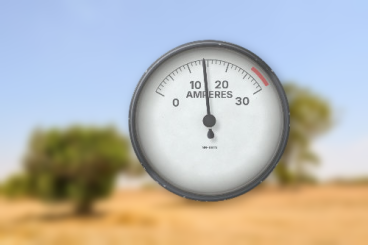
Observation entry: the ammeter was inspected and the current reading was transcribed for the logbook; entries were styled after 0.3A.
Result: 14A
